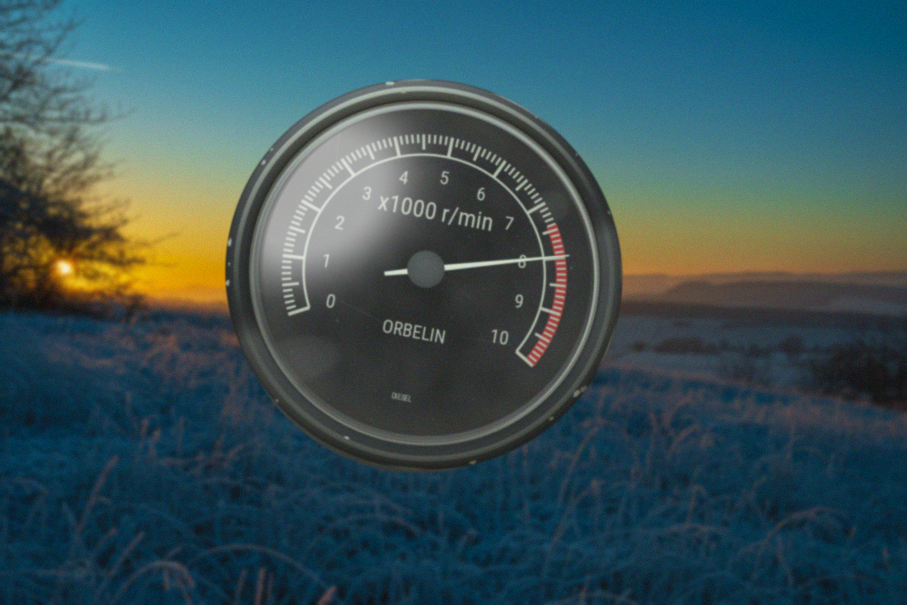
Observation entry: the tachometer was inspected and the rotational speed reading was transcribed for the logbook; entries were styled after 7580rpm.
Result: 8000rpm
